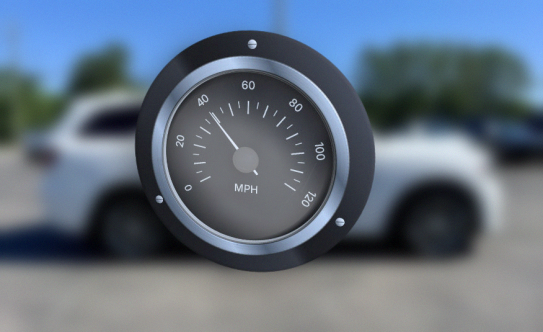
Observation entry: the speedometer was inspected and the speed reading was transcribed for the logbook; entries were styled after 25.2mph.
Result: 40mph
